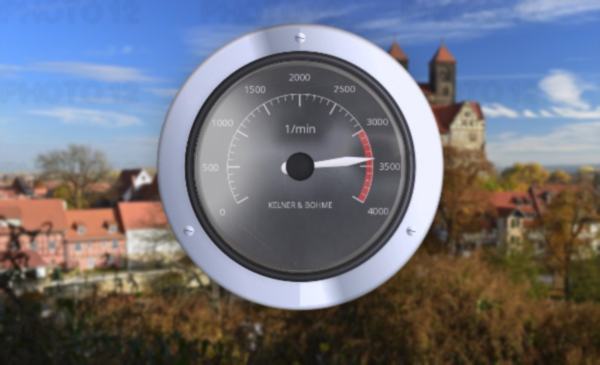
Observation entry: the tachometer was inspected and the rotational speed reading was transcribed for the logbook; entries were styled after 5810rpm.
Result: 3400rpm
